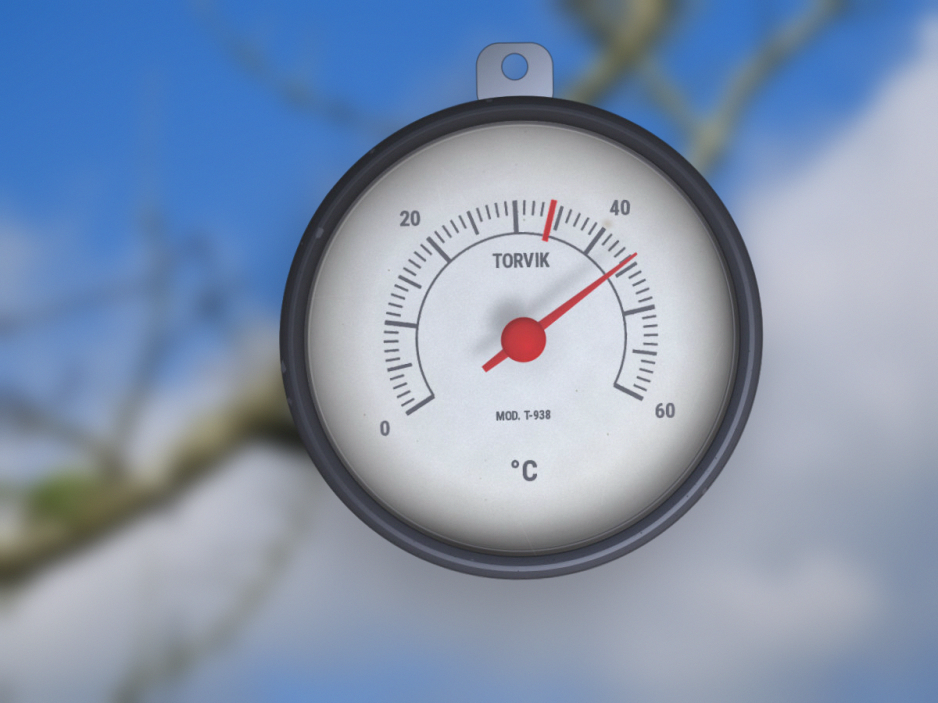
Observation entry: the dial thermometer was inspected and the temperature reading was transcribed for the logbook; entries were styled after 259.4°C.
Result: 44°C
